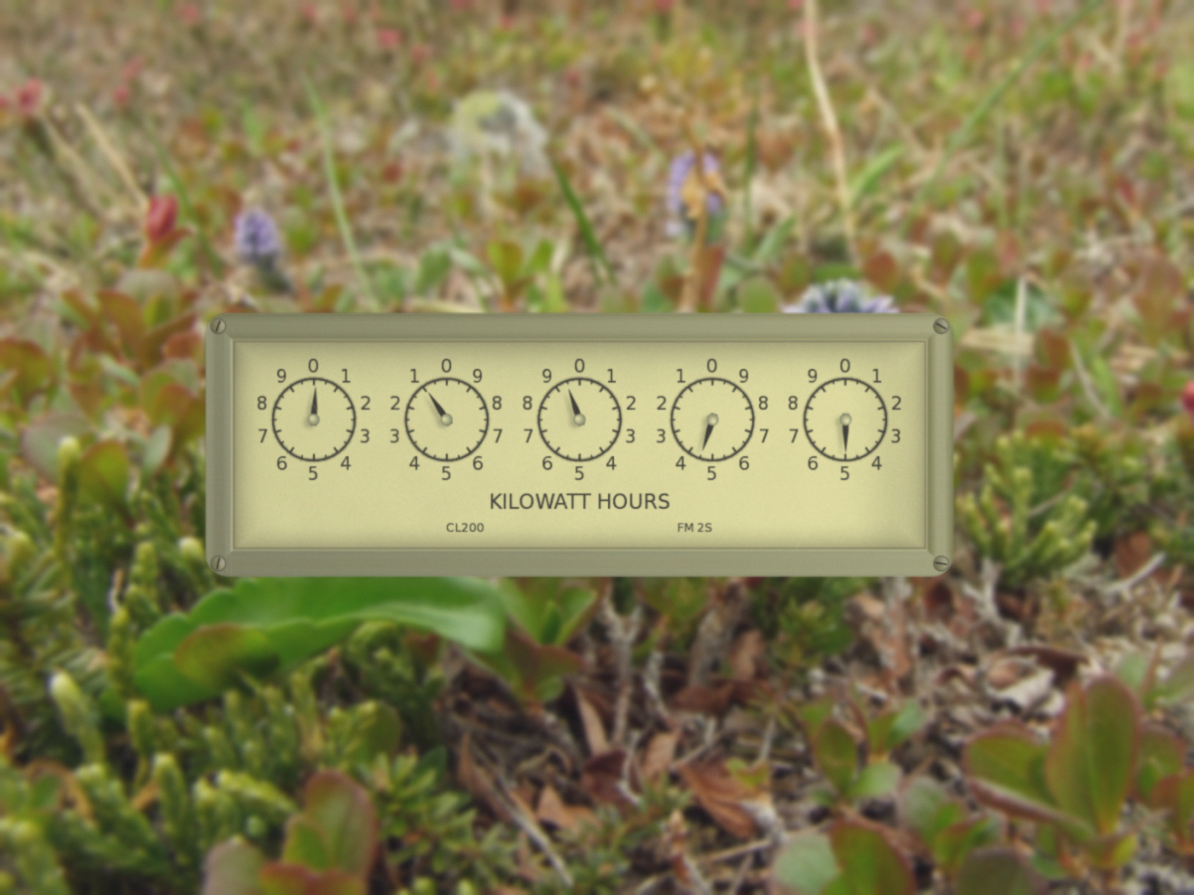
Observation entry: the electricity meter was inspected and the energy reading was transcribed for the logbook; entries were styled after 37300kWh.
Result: 945kWh
